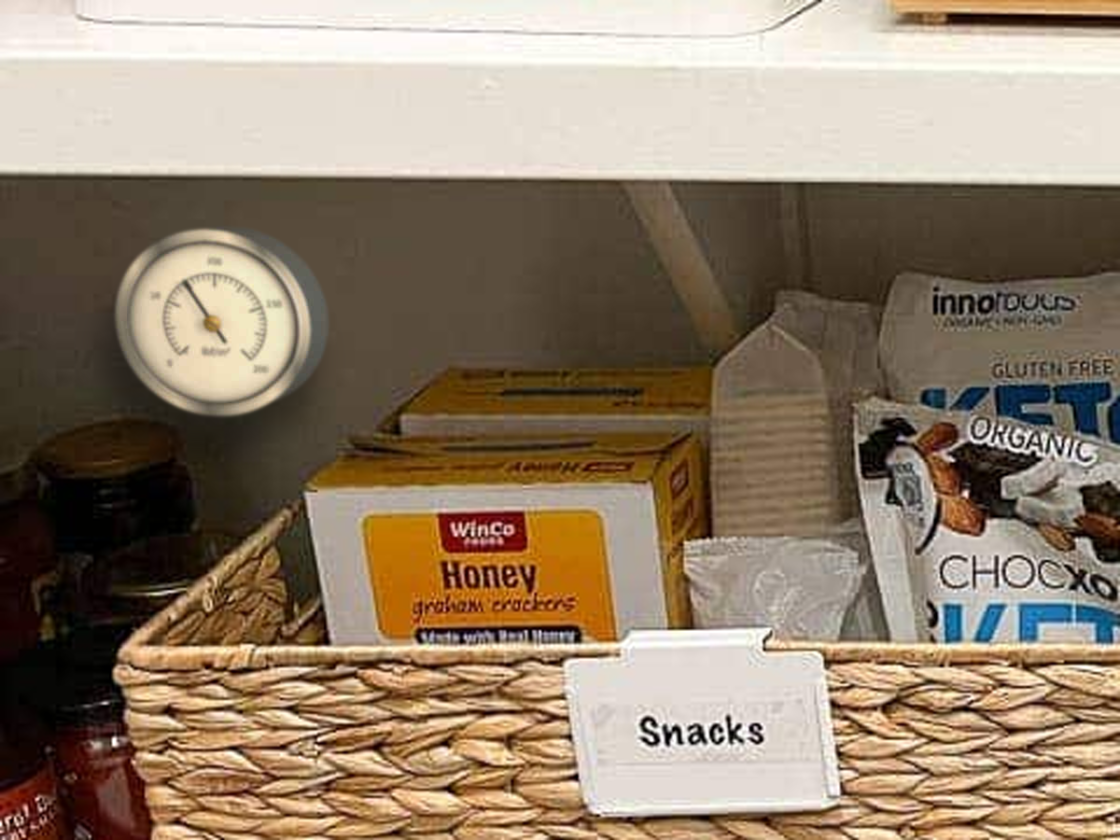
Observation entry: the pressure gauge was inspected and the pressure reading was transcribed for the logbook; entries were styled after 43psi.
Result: 75psi
